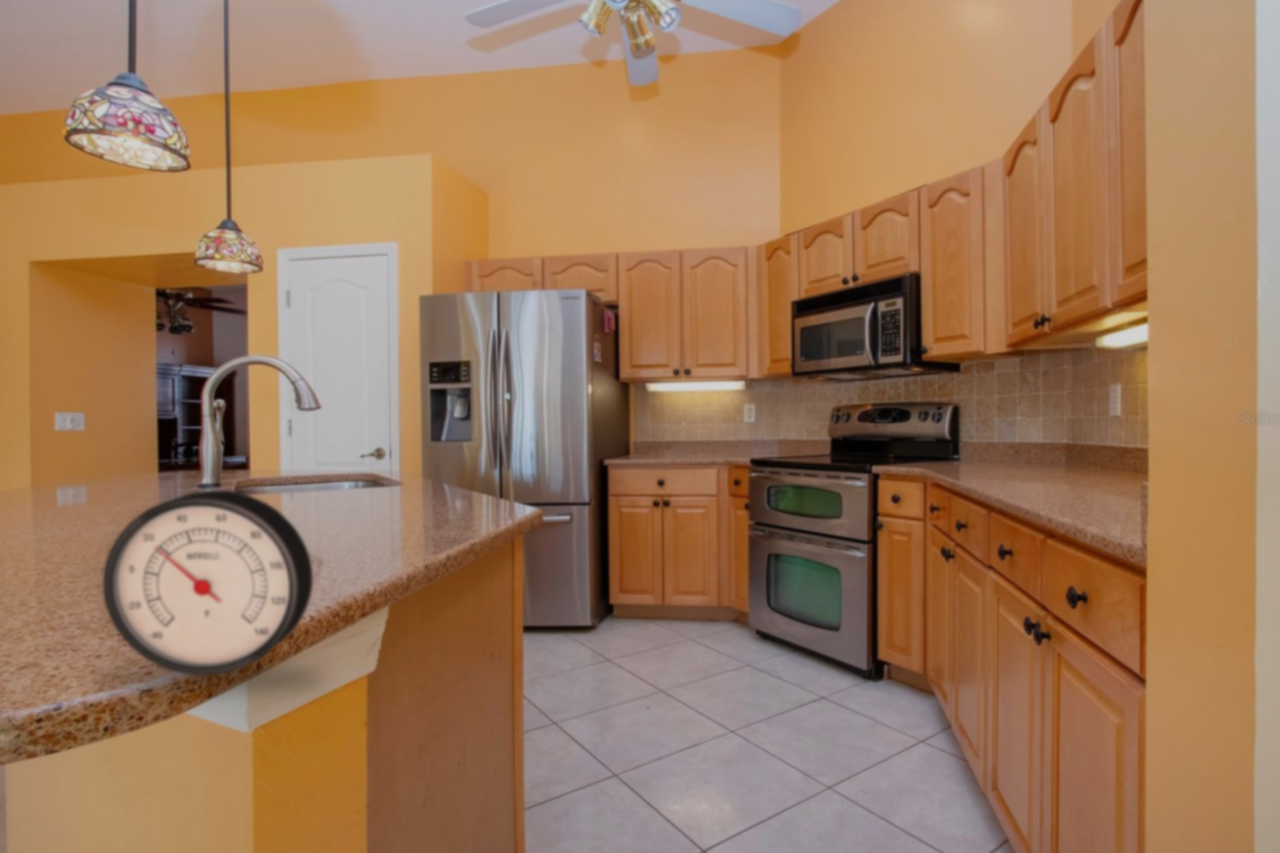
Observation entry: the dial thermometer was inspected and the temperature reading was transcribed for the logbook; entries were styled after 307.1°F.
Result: 20°F
